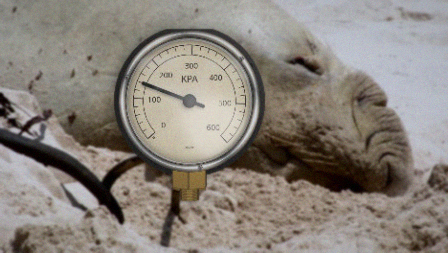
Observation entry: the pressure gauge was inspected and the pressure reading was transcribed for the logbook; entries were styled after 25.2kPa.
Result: 140kPa
